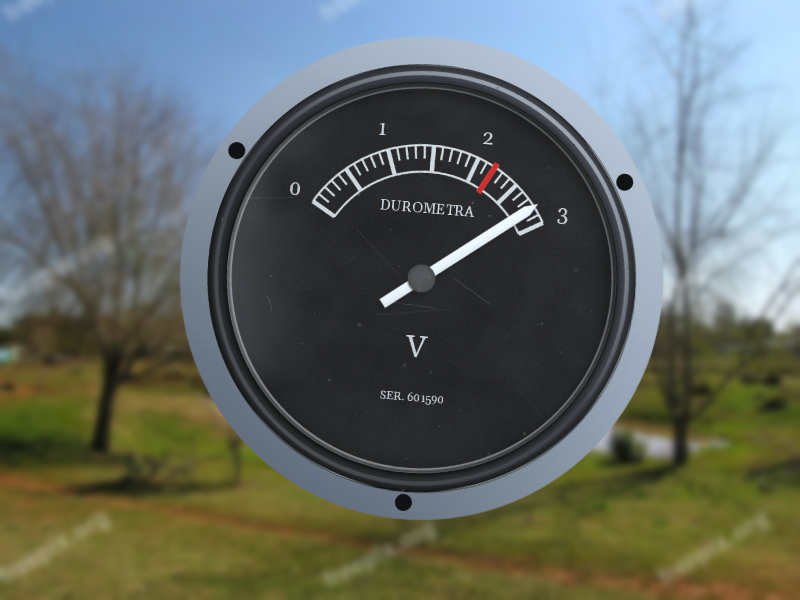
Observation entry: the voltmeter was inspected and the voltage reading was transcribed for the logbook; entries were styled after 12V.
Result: 2.8V
